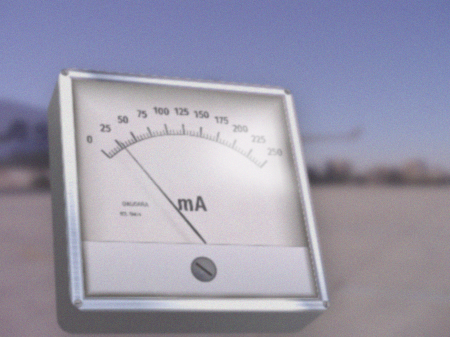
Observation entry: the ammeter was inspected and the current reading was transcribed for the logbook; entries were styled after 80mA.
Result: 25mA
